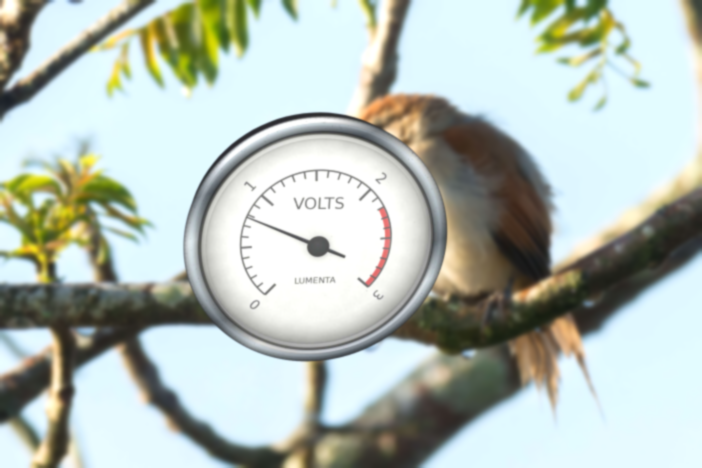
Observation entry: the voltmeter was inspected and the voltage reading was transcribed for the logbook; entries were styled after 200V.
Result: 0.8V
